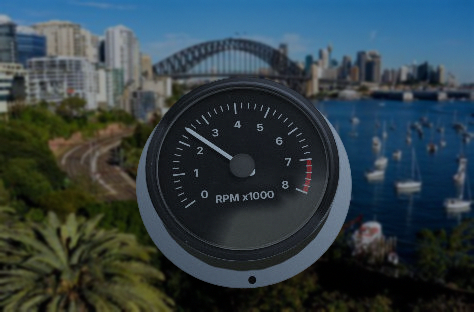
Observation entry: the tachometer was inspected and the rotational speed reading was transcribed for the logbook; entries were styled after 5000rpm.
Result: 2400rpm
